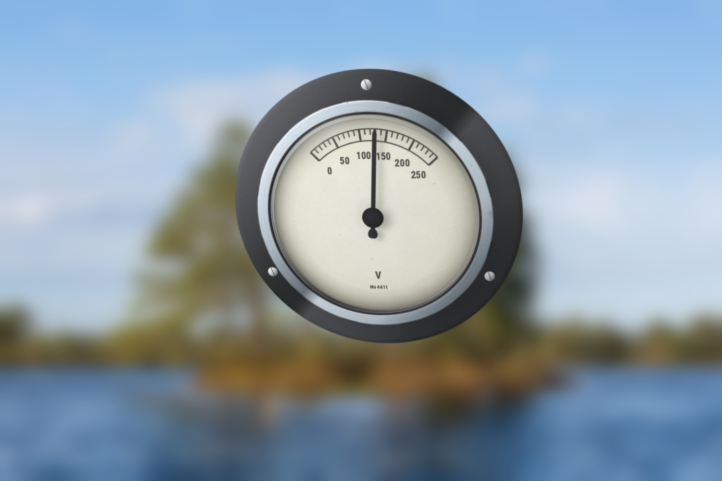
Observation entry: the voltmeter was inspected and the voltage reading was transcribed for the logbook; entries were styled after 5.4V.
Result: 130V
